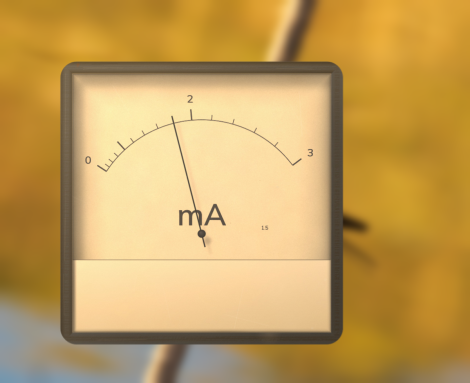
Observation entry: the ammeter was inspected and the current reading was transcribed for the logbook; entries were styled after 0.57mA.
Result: 1.8mA
